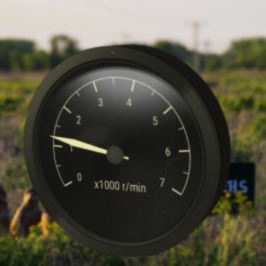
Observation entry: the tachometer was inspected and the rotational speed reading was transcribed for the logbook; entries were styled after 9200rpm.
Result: 1250rpm
